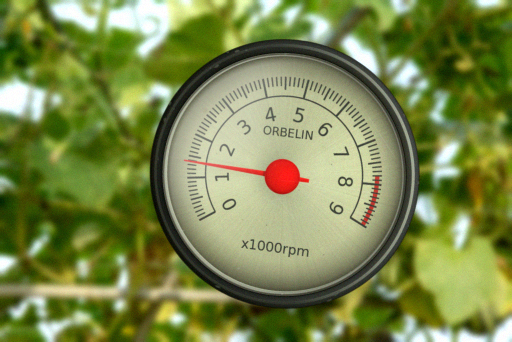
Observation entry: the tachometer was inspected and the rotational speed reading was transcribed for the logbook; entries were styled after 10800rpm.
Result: 1400rpm
